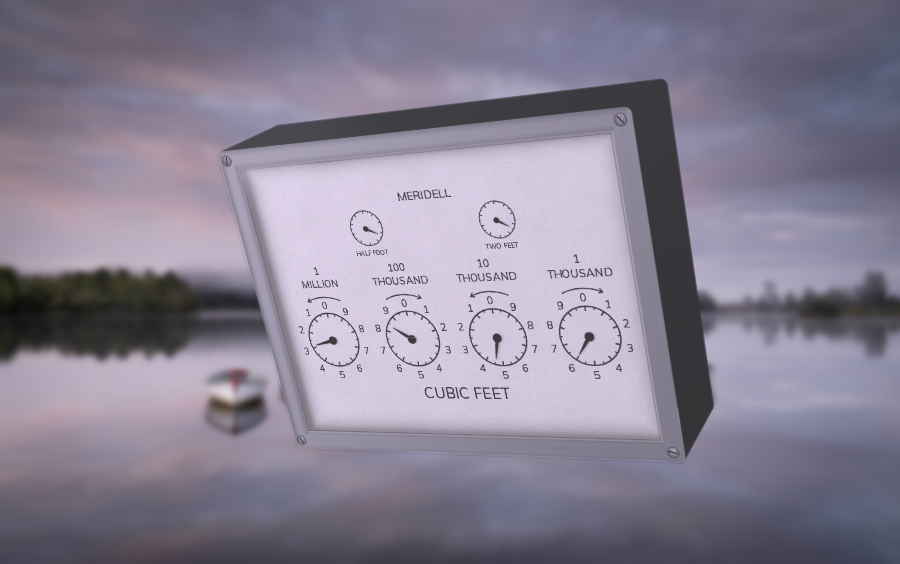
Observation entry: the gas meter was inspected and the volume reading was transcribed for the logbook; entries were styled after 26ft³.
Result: 284600ft³
